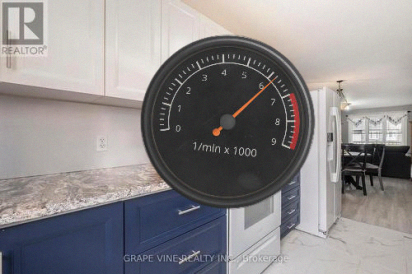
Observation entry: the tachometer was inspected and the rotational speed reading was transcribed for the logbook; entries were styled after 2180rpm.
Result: 6200rpm
